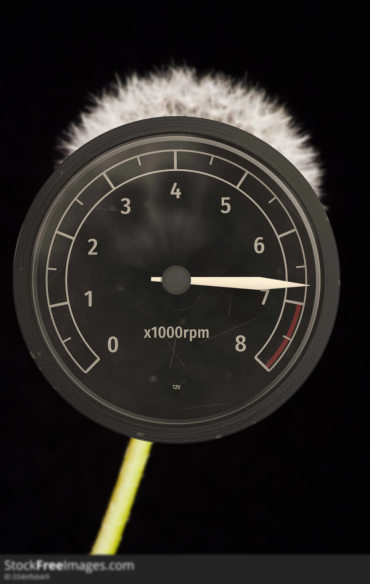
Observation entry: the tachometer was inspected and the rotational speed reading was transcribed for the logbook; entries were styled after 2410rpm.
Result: 6750rpm
